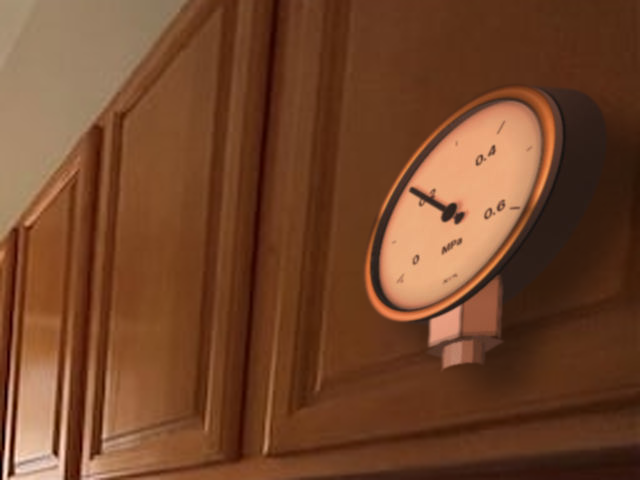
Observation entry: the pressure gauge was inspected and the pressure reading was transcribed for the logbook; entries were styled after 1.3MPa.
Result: 0.2MPa
